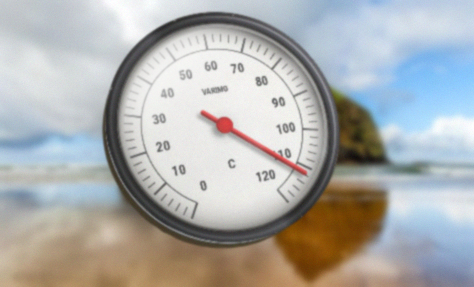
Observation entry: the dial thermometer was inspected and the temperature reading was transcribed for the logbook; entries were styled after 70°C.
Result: 112°C
